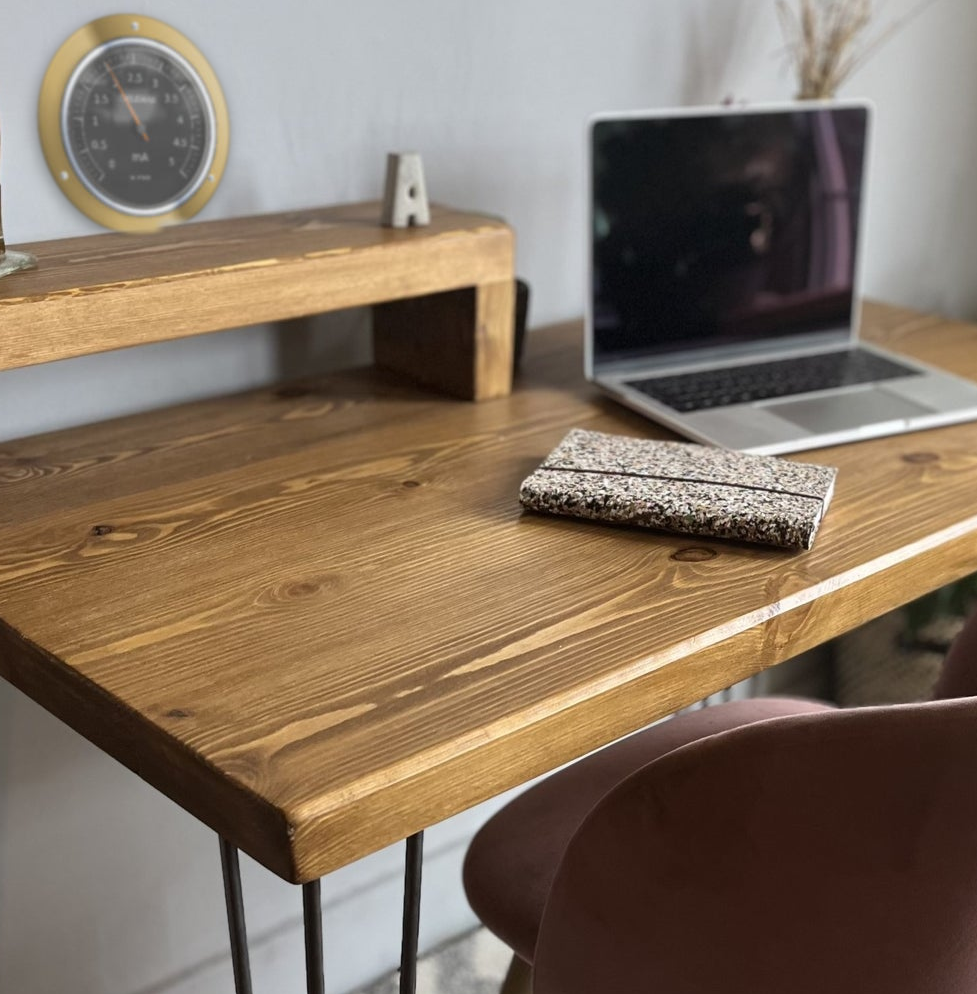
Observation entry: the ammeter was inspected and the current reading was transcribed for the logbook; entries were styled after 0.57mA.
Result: 2mA
